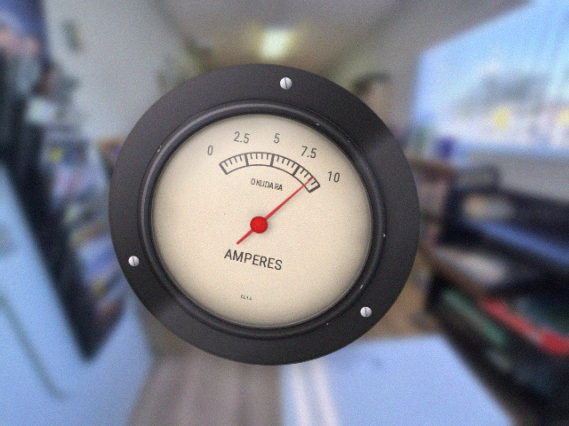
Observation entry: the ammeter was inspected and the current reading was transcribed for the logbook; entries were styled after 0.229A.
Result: 9A
